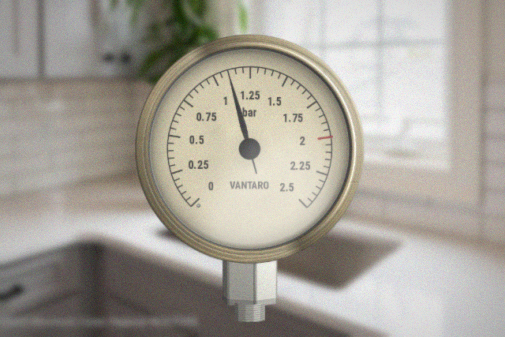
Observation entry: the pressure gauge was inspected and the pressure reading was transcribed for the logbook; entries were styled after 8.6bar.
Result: 1.1bar
